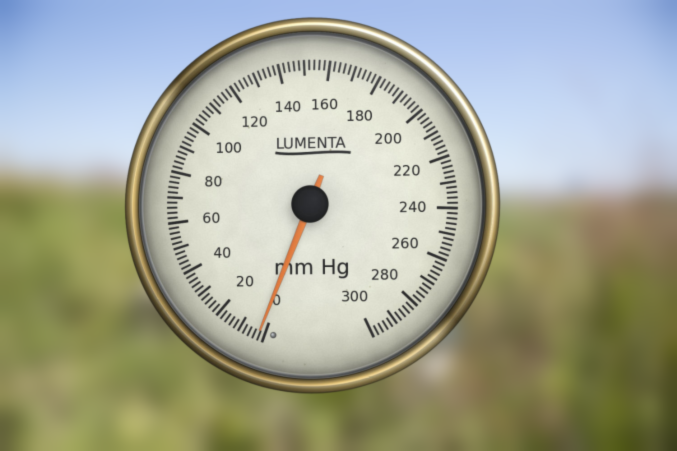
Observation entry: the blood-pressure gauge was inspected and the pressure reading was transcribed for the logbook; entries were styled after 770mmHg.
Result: 2mmHg
